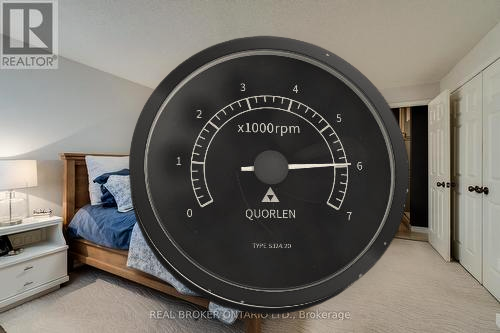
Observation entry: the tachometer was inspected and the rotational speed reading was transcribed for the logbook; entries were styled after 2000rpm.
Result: 6000rpm
